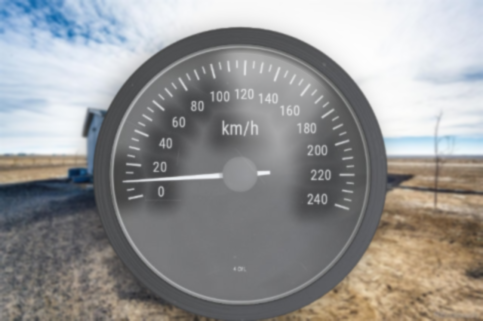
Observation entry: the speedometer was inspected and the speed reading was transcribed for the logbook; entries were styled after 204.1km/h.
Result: 10km/h
